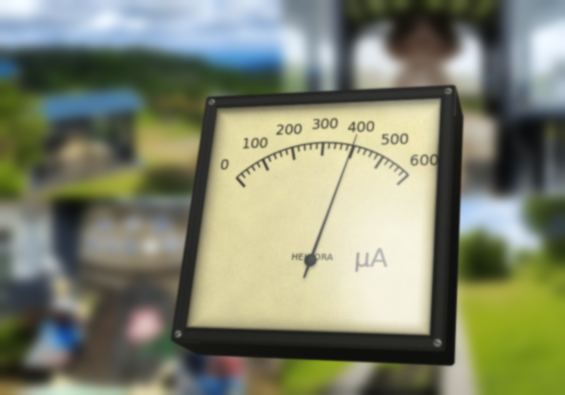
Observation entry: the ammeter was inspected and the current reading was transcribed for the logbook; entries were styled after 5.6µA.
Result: 400µA
